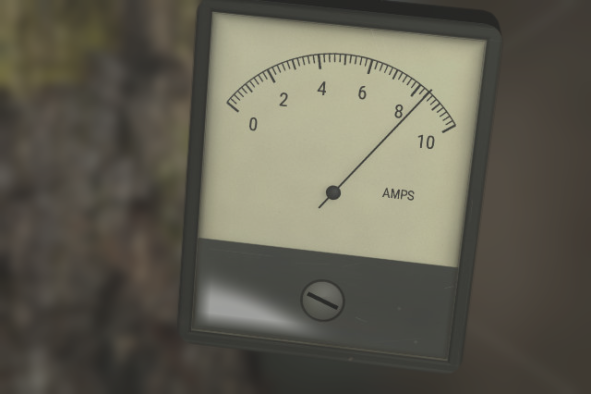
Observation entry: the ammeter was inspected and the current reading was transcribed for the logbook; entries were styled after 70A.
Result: 8.4A
